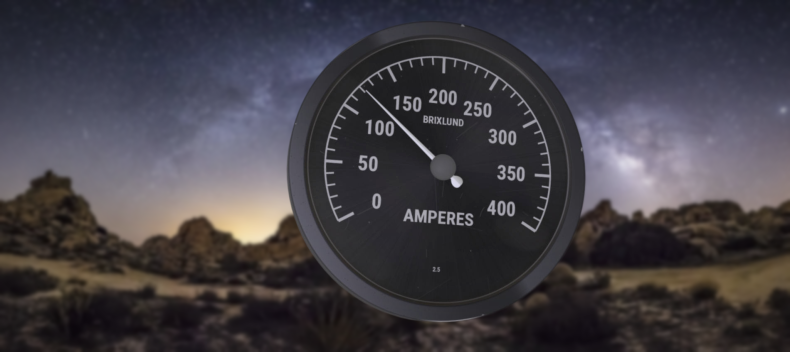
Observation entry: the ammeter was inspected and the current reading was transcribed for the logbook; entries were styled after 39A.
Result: 120A
